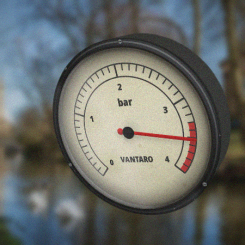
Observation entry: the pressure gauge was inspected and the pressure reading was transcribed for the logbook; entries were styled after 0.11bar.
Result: 3.5bar
